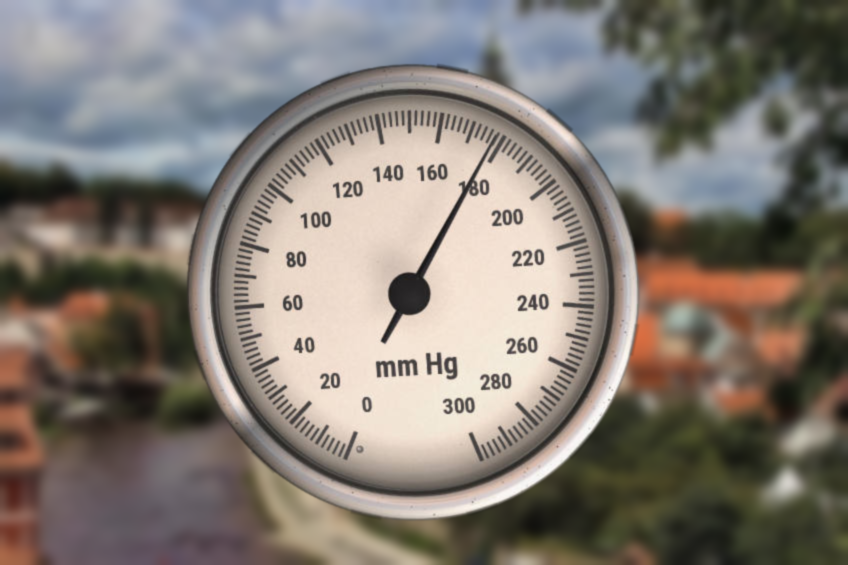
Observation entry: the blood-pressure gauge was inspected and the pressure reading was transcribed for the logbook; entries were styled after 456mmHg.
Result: 178mmHg
